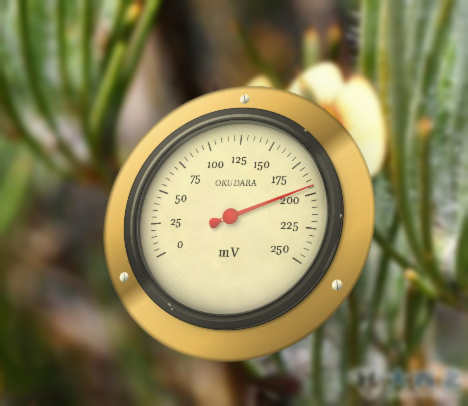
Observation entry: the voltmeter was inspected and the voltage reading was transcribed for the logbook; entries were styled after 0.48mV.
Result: 195mV
